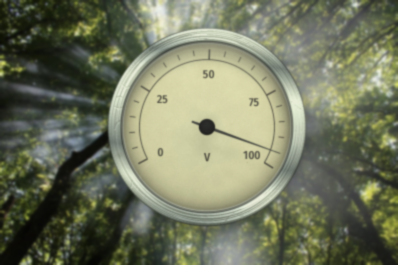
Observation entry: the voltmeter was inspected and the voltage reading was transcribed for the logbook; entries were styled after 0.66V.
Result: 95V
